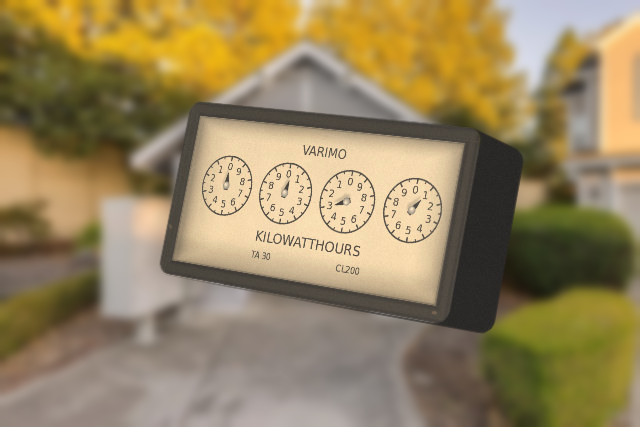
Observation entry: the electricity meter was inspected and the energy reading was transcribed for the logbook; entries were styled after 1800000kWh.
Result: 31kWh
